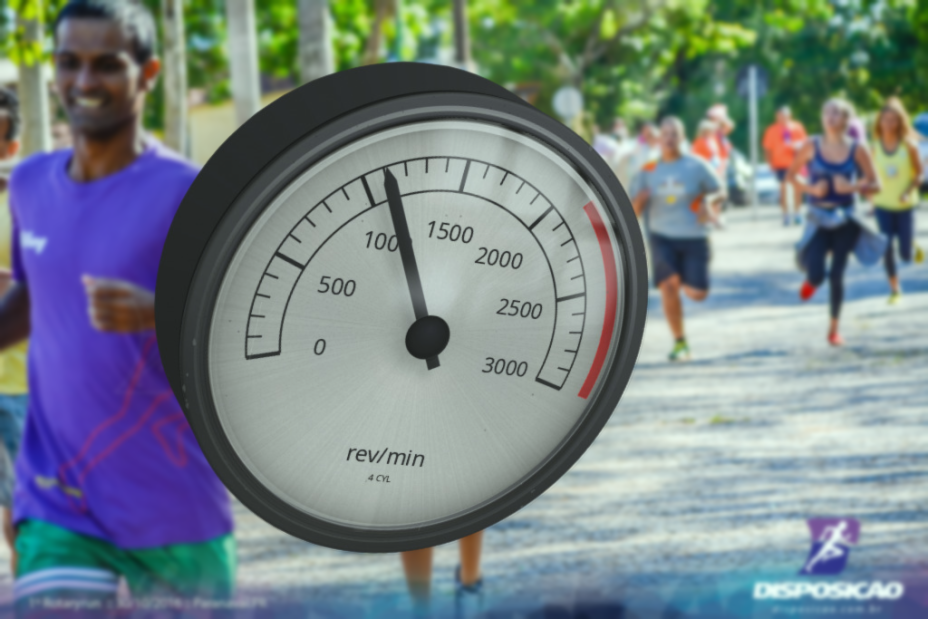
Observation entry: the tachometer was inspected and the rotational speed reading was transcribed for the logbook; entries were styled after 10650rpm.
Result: 1100rpm
